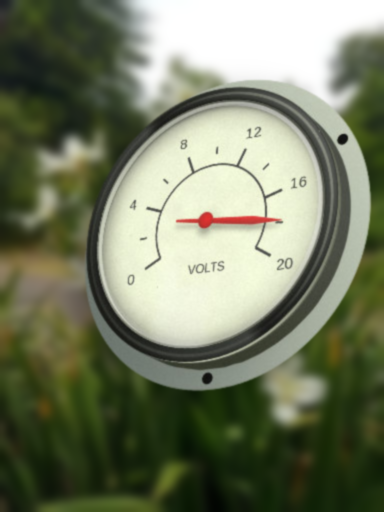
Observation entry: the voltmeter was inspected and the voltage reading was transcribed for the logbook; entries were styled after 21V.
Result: 18V
